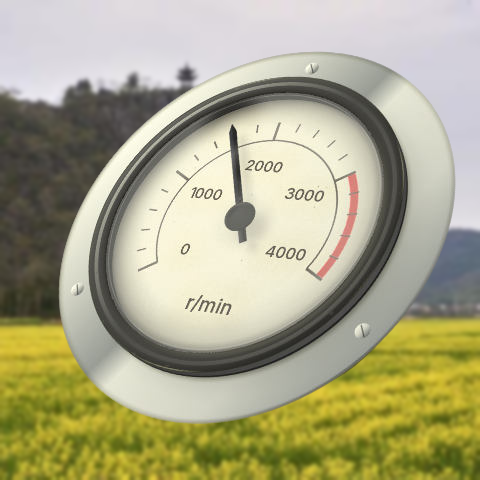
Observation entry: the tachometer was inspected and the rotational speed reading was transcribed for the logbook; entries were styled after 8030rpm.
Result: 1600rpm
